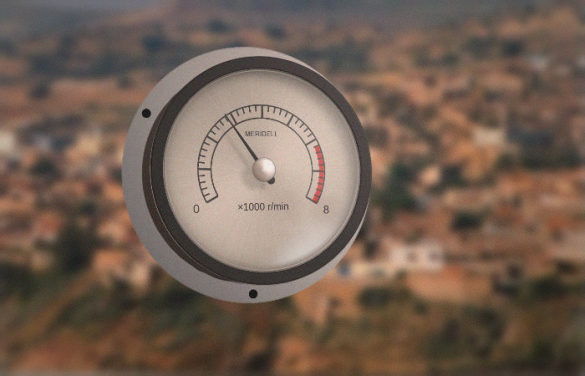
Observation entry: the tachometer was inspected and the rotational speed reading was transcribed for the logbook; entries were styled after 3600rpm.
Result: 2800rpm
